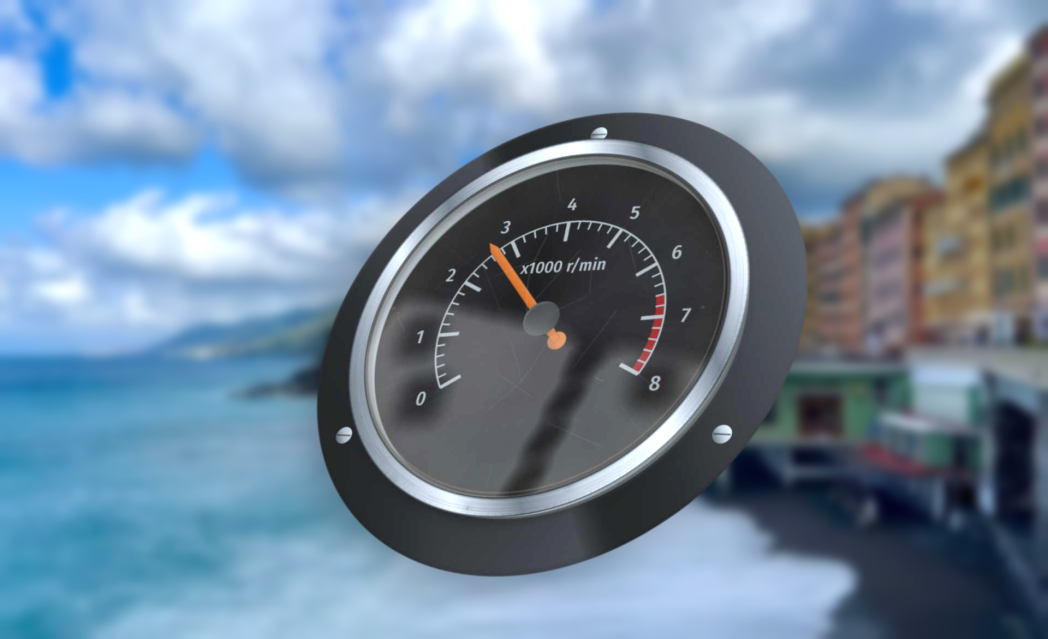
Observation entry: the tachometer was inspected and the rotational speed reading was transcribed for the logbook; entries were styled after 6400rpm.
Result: 2700rpm
